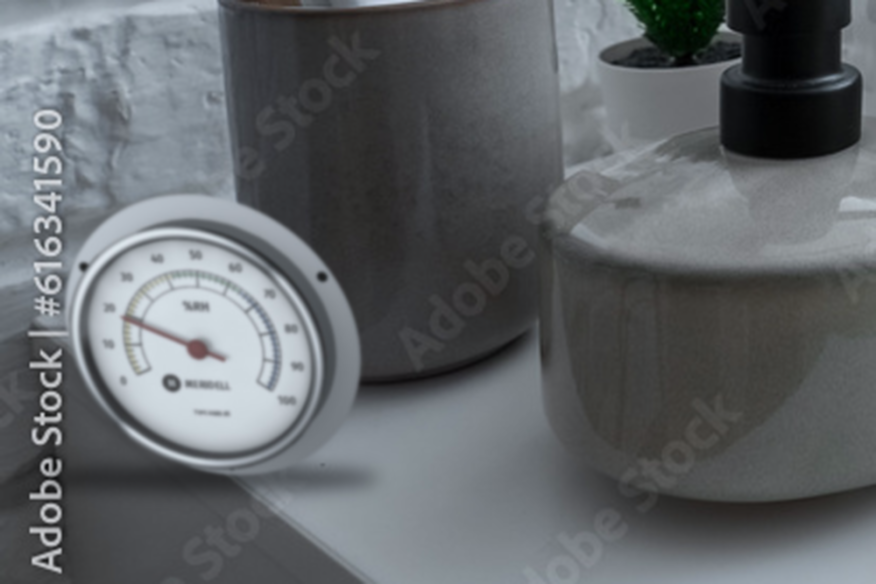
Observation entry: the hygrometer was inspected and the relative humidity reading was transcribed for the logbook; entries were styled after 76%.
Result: 20%
